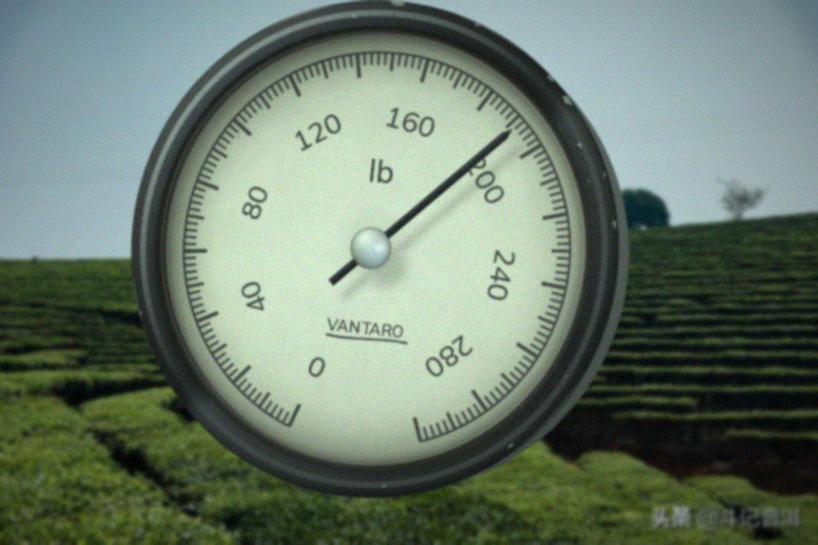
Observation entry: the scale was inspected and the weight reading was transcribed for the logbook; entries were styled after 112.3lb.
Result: 192lb
